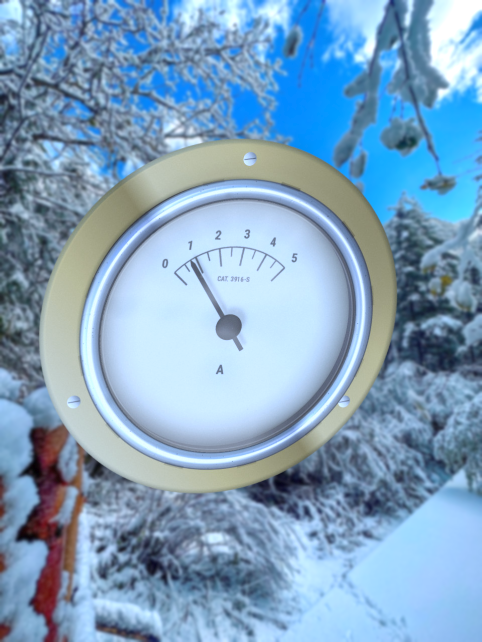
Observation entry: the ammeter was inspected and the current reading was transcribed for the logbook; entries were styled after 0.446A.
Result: 0.75A
